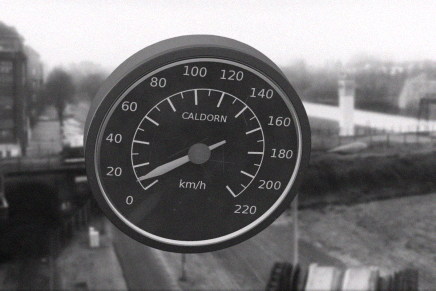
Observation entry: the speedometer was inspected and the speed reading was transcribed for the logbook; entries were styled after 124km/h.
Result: 10km/h
